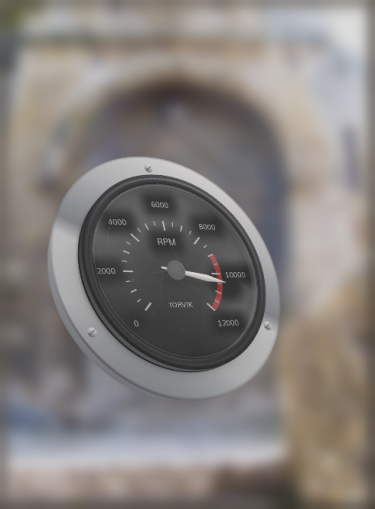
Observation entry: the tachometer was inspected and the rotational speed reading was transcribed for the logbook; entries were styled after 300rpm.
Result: 10500rpm
